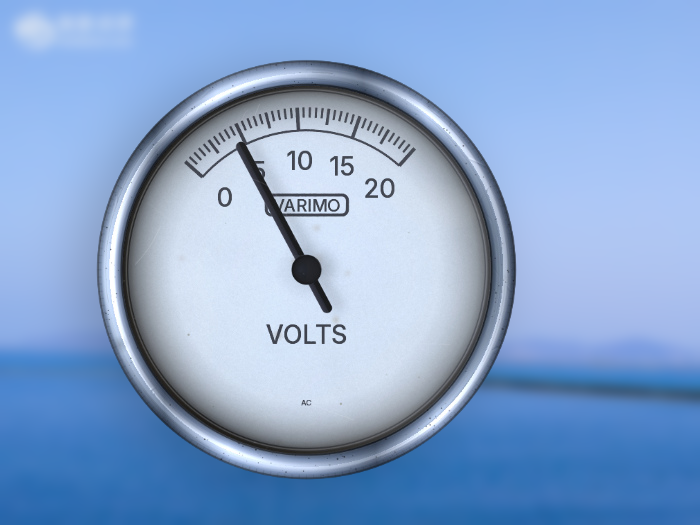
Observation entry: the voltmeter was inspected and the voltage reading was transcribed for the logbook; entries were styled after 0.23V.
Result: 4.5V
